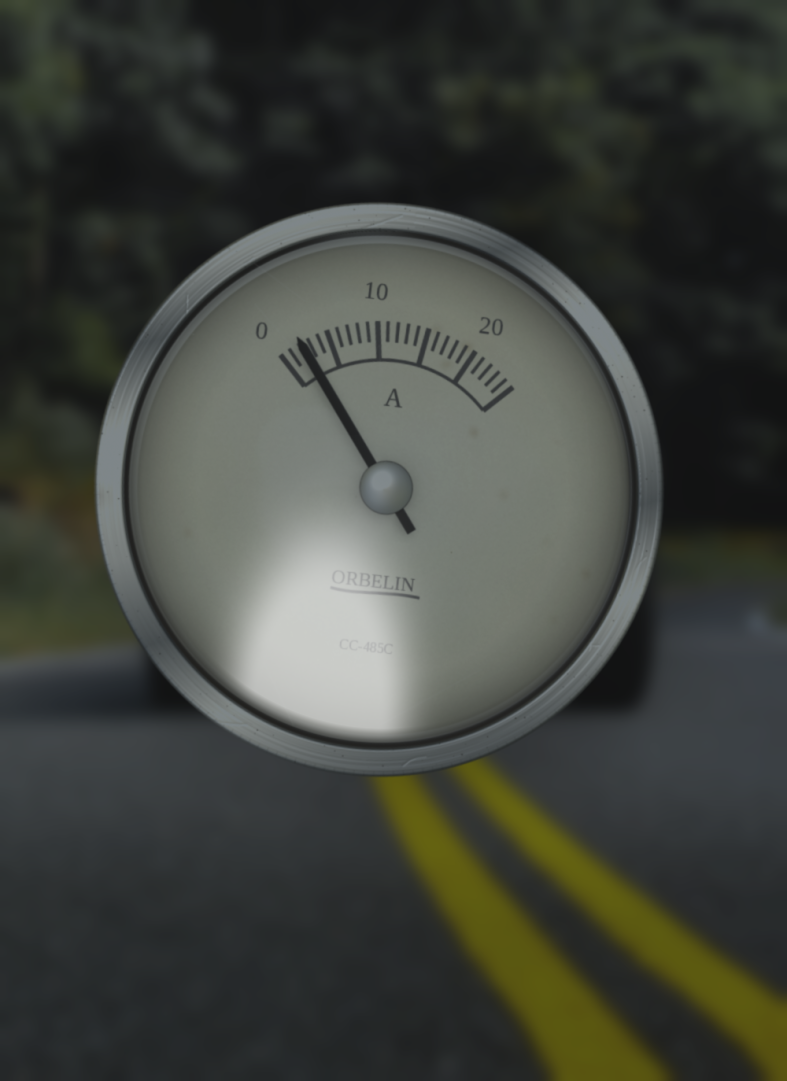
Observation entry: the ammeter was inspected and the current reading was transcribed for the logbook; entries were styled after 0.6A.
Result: 2A
